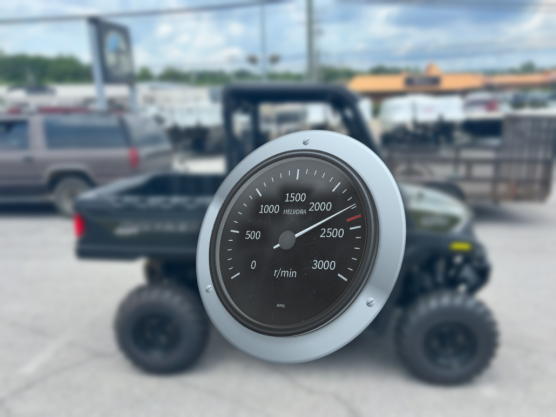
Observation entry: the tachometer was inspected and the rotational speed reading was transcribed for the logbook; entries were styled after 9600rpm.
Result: 2300rpm
